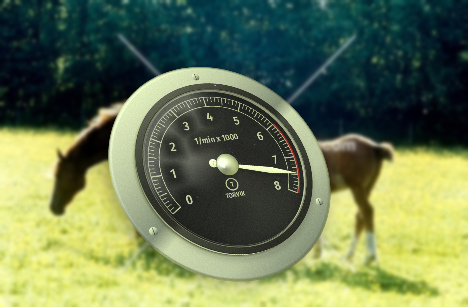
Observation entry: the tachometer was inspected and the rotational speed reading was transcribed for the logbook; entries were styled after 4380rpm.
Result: 7500rpm
